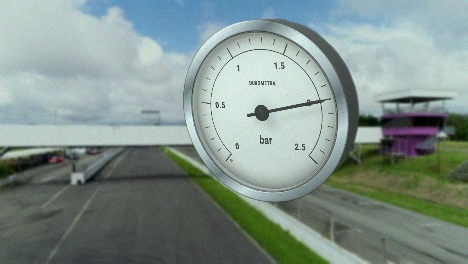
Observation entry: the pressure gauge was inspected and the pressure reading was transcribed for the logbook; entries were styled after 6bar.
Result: 2bar
